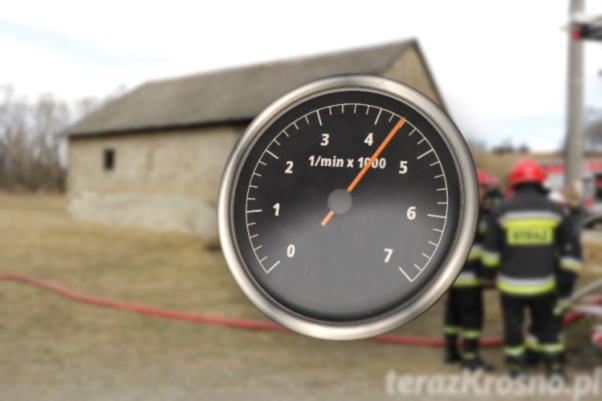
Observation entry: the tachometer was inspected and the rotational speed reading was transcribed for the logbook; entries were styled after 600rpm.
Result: 4400rpm
